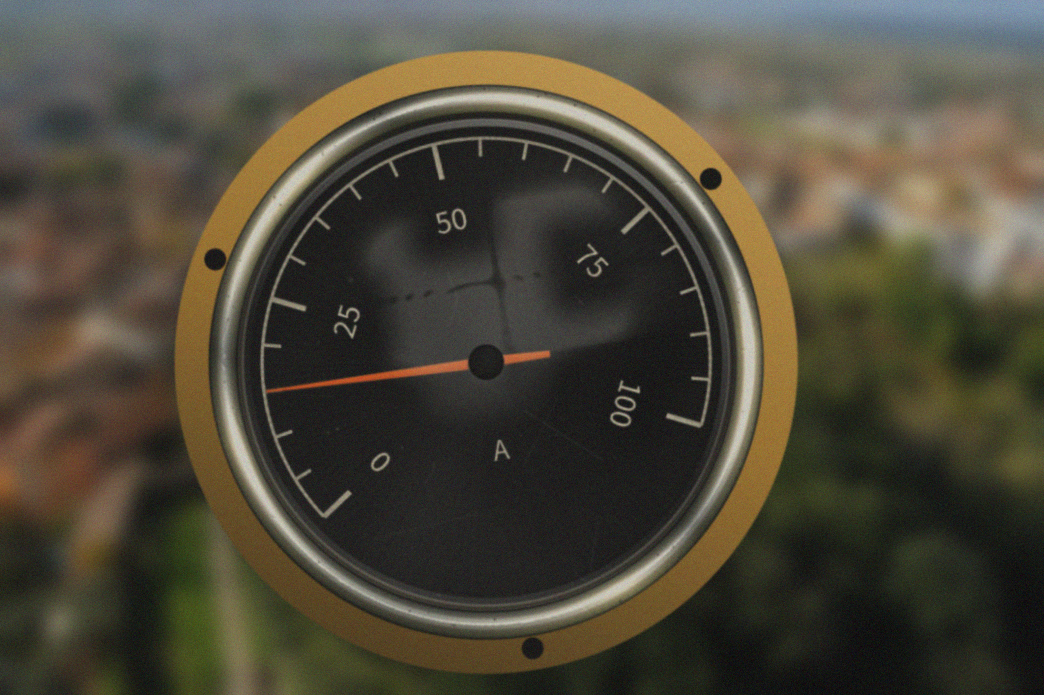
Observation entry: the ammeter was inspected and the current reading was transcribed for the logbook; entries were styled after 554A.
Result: 15A
